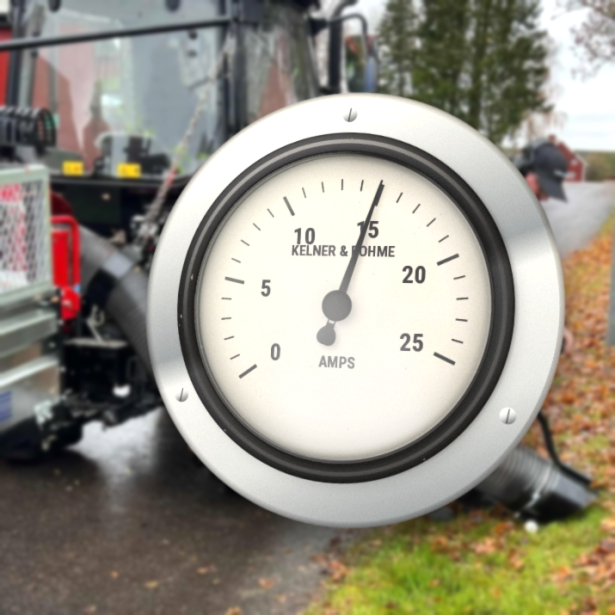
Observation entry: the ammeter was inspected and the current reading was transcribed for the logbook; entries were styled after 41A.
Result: 15A
